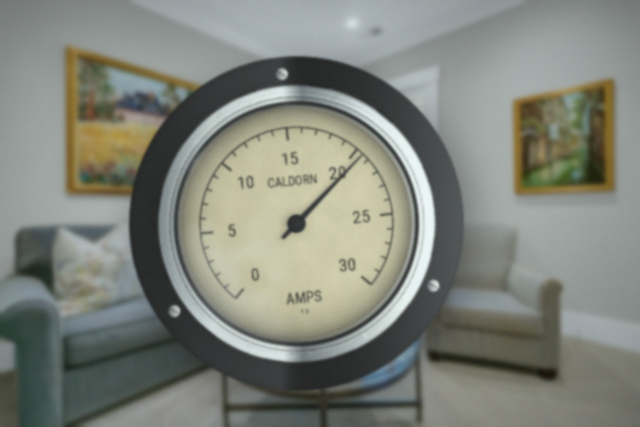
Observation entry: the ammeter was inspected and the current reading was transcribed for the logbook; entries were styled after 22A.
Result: 20.5A
